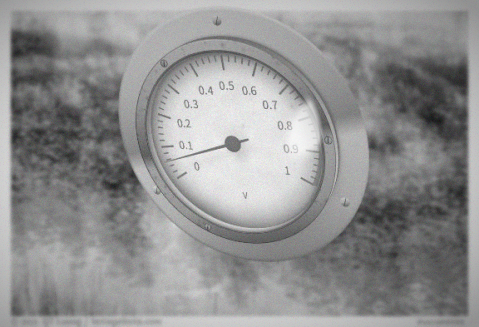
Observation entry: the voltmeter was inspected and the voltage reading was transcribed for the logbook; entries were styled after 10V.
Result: 0.06V
